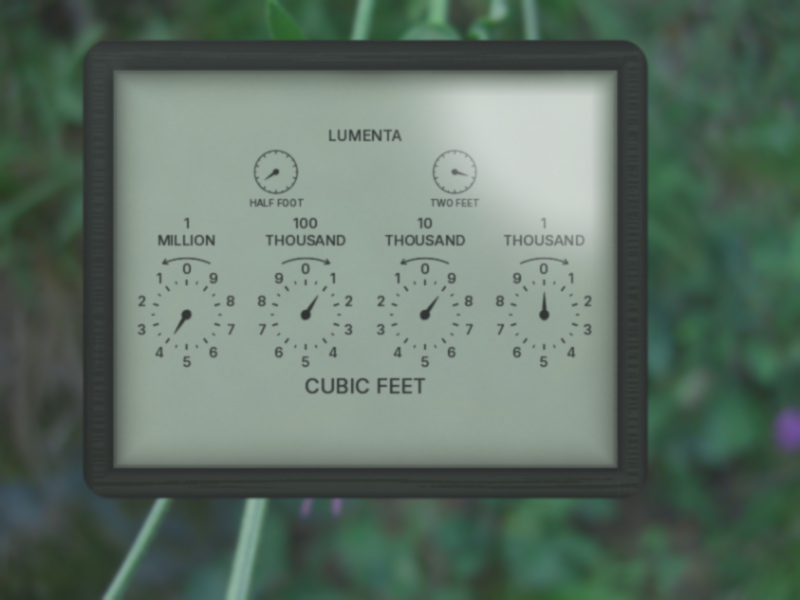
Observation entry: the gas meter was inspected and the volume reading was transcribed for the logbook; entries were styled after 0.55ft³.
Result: 409000ft³
